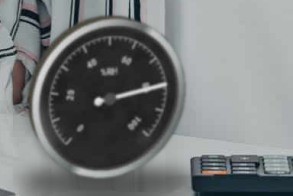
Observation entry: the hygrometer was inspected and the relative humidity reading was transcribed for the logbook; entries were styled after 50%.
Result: 80%
